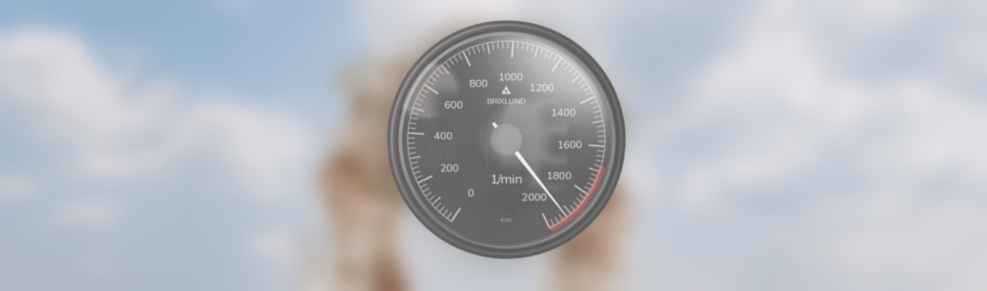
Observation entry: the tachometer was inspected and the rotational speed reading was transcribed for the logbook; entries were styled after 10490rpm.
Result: 1920rpm
